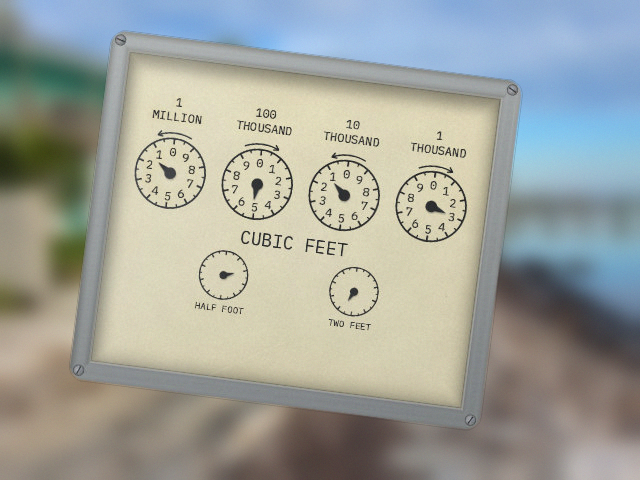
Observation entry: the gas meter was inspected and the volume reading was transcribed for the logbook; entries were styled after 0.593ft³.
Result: 151300ft³
